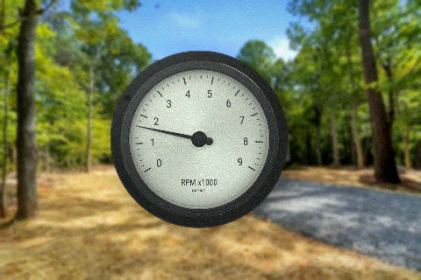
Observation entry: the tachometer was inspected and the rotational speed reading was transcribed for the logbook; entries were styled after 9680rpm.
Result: 1600rpm
